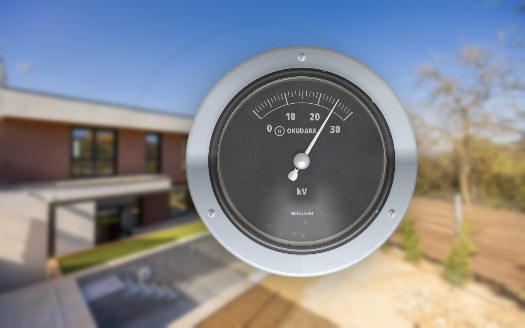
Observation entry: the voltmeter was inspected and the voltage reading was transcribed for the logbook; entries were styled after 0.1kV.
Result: 25kV
